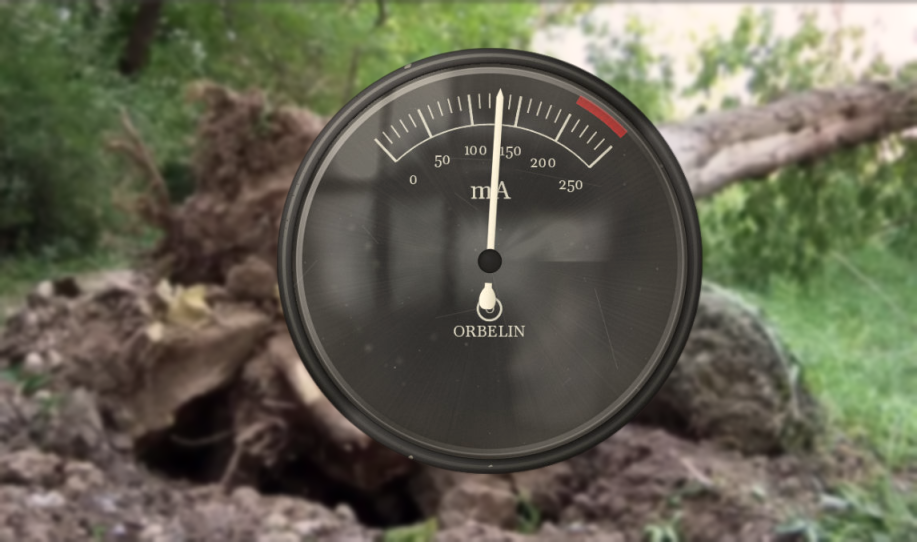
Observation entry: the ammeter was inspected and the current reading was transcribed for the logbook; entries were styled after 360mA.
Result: 130mA
